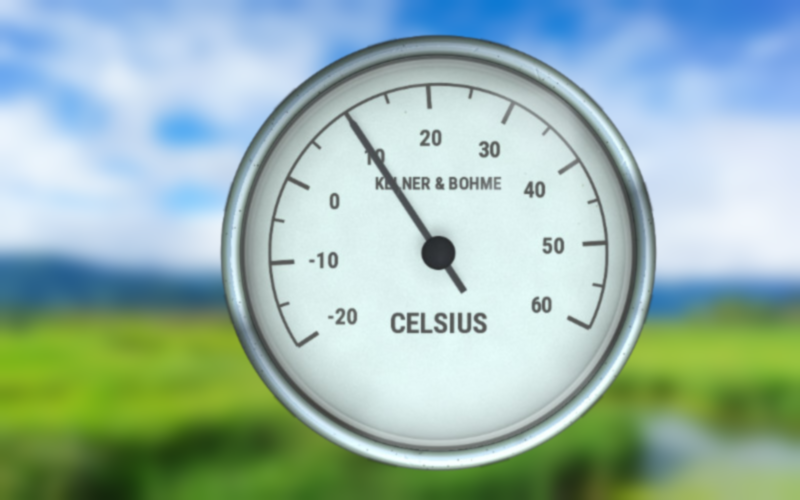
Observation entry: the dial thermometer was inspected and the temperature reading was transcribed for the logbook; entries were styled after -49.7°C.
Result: 10°C
